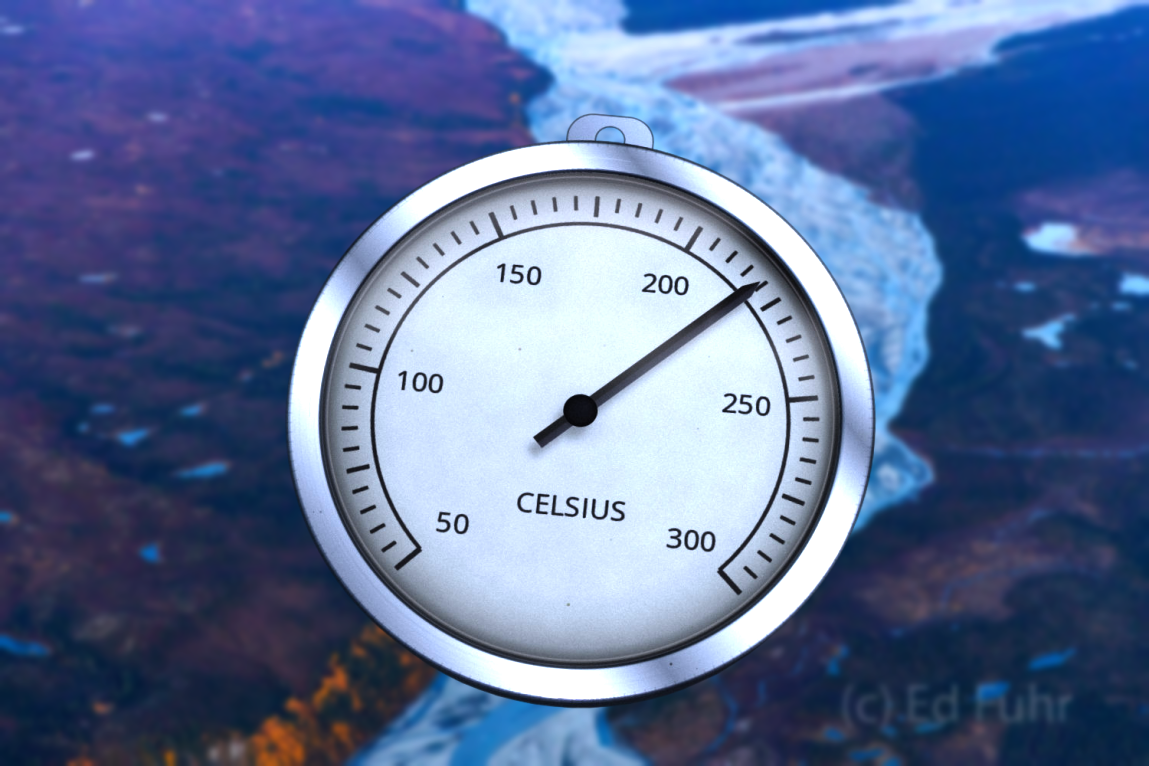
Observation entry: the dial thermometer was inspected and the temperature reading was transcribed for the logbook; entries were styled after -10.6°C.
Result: 220°C
